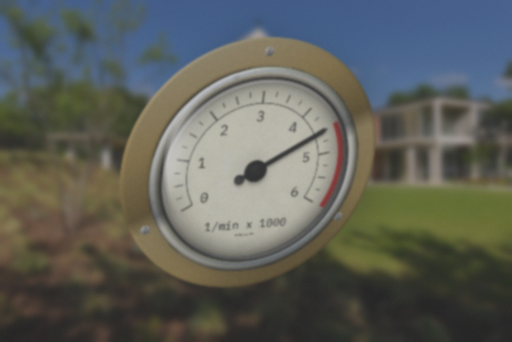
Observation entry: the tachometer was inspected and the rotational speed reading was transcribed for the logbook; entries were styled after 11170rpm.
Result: 4500rpm
